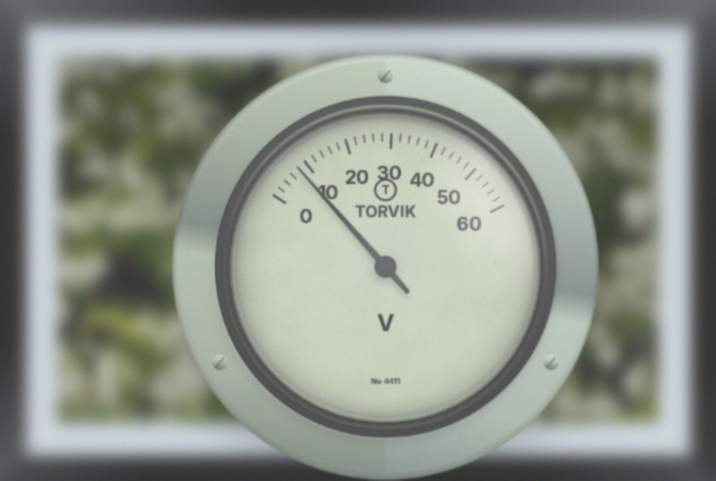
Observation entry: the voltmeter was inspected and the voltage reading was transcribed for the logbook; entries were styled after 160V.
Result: 8V
